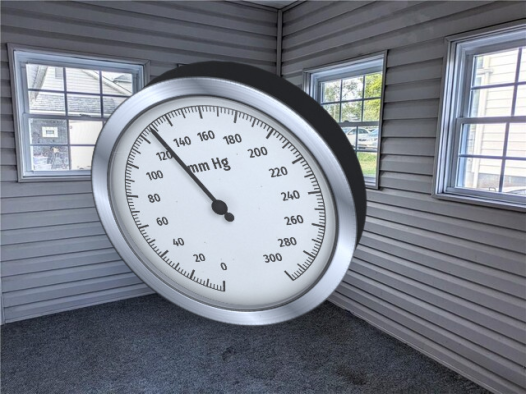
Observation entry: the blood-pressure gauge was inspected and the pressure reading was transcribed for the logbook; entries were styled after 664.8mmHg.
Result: 130mmHg
